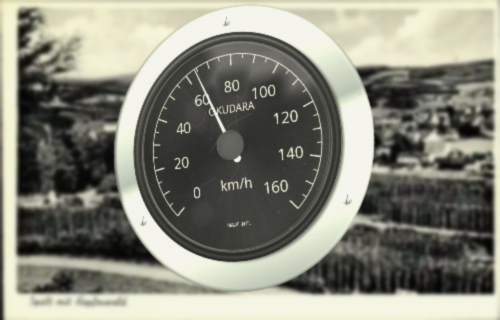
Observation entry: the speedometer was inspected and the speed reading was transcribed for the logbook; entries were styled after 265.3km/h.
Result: 65km/h
